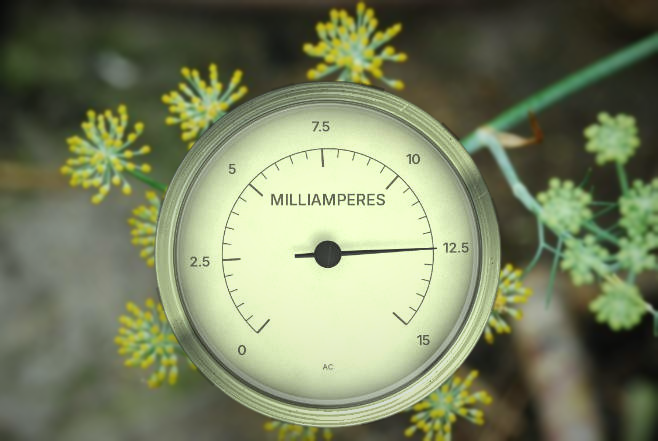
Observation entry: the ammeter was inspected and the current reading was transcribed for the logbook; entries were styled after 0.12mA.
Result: 12.5mA
